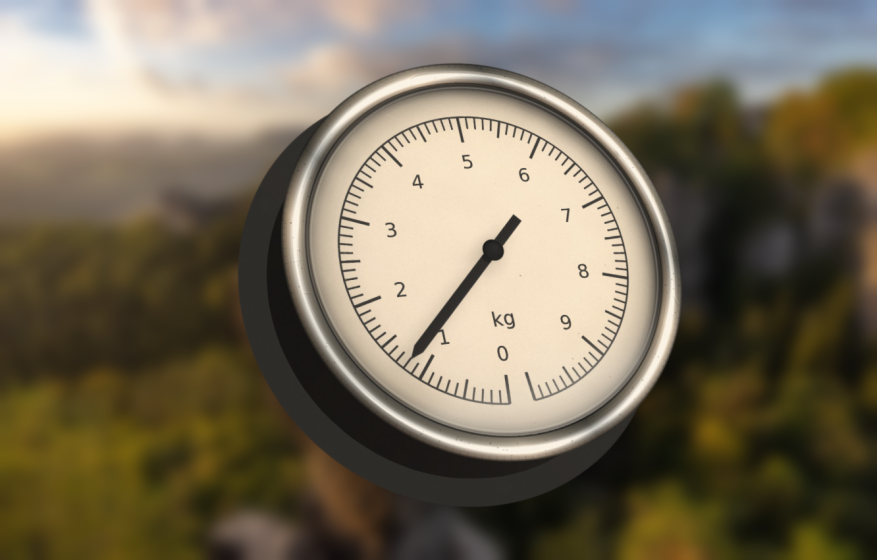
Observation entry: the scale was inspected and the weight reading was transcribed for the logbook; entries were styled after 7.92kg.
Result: 1.2kg
